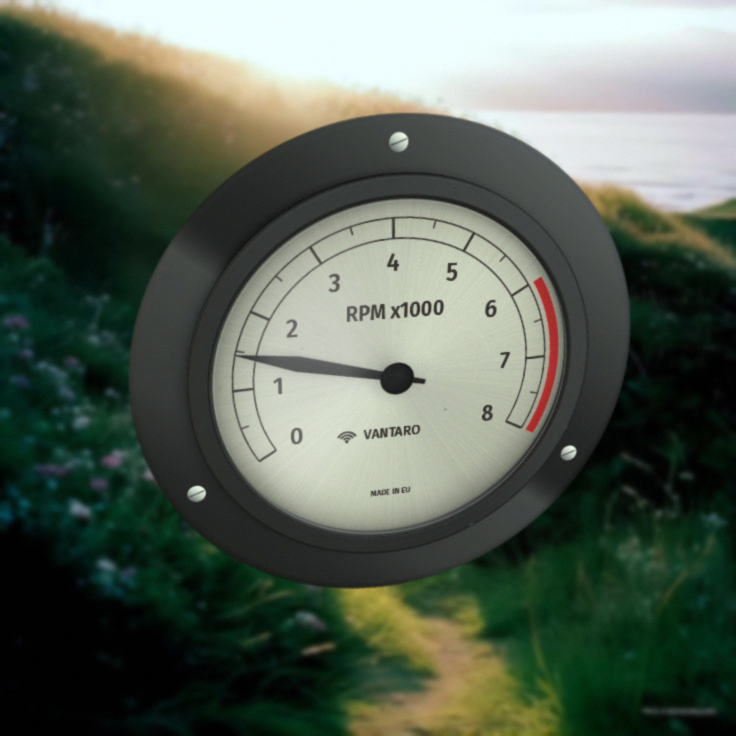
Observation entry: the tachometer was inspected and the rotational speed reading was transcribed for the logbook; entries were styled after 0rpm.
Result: 1500rpm
